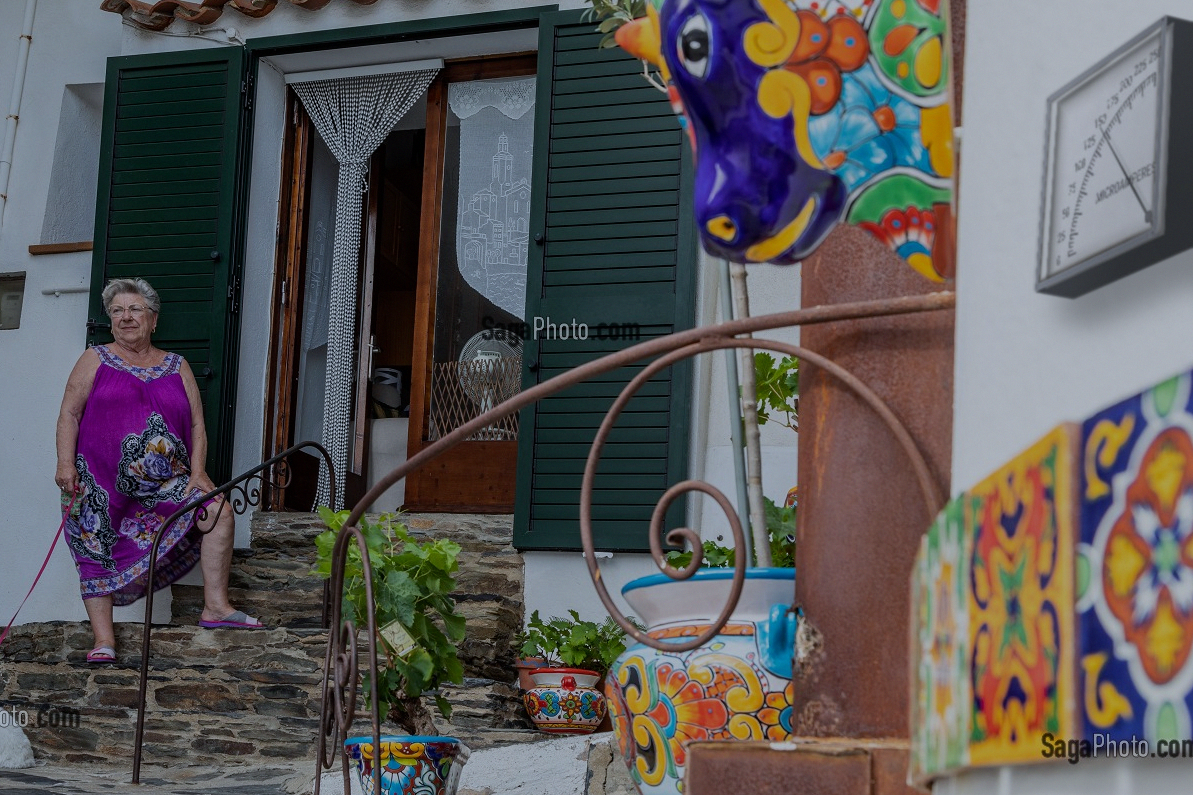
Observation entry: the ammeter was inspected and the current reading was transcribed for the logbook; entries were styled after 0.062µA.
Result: 150µA
